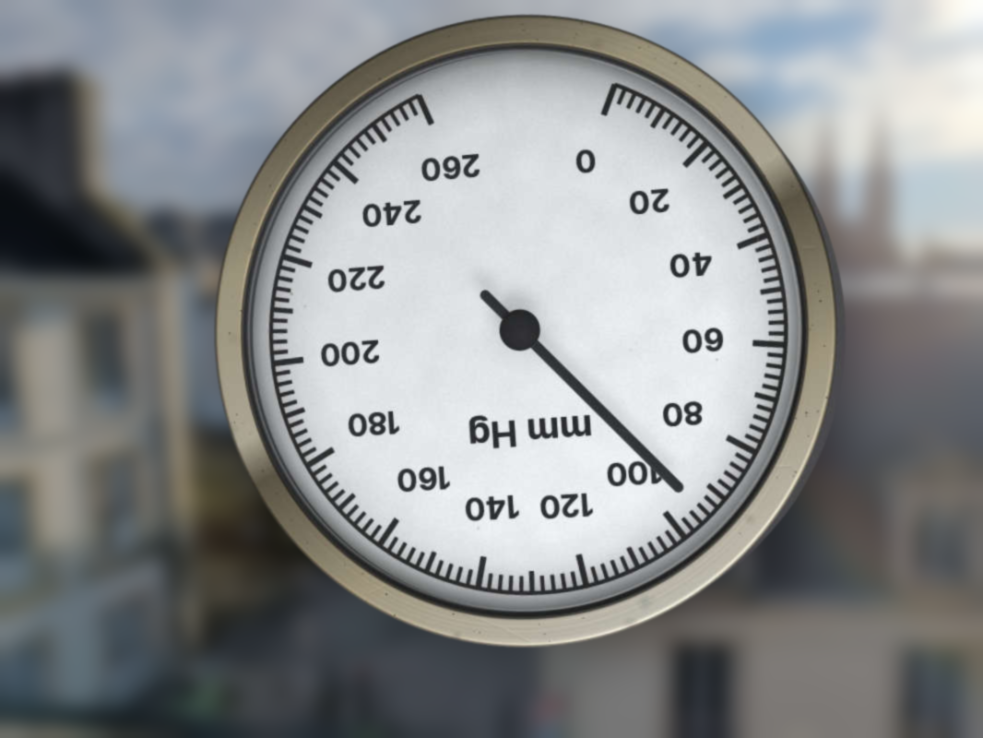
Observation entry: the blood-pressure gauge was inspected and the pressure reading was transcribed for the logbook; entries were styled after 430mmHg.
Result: 94mmHg
